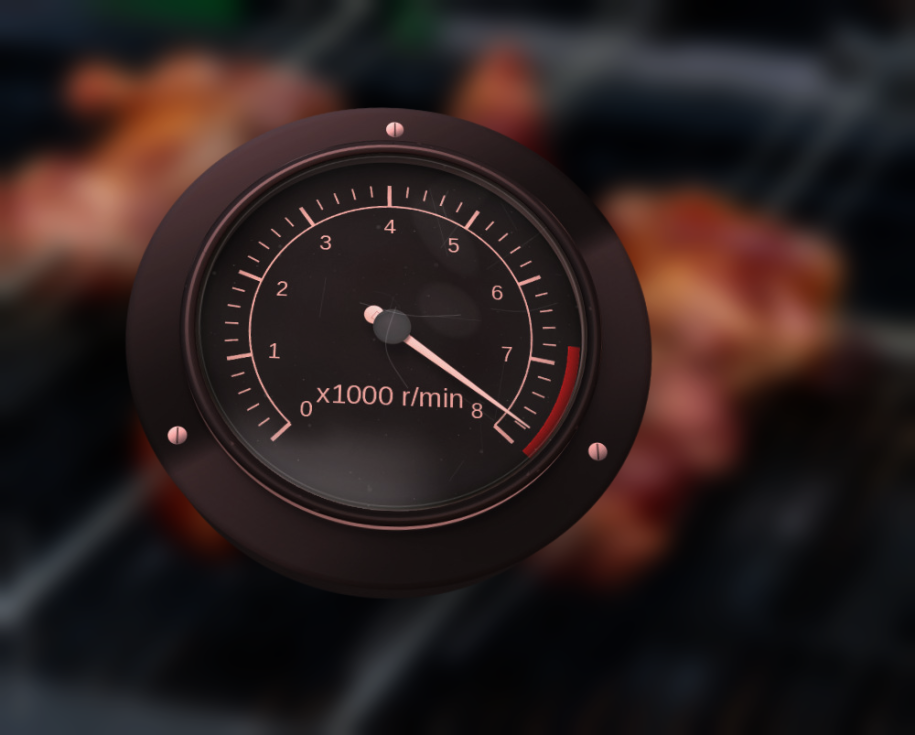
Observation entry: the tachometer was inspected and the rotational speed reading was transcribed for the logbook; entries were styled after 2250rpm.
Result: 7800rpm
